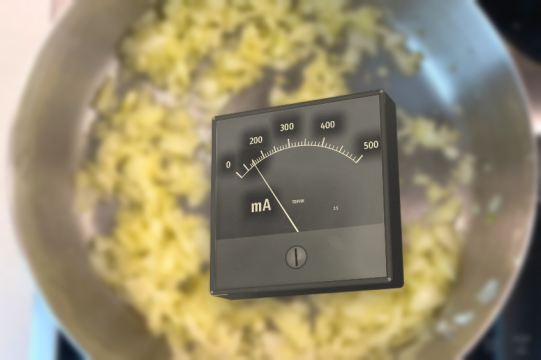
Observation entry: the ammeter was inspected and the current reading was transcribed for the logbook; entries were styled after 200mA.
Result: 150mA
